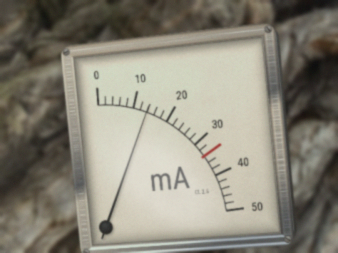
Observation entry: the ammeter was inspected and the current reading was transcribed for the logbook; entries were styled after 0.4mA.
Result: 14mA
